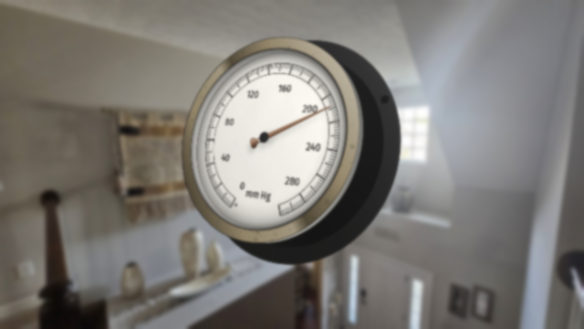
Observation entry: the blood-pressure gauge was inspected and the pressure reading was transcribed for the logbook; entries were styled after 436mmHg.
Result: 210mmHg
